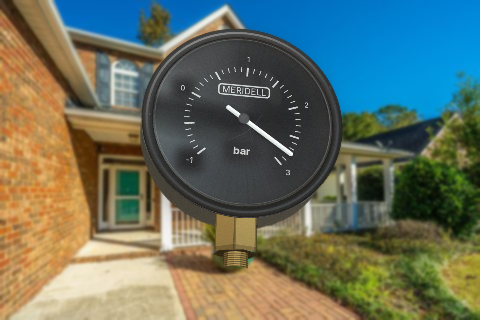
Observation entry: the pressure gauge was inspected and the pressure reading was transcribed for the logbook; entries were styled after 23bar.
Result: 2.8bar
